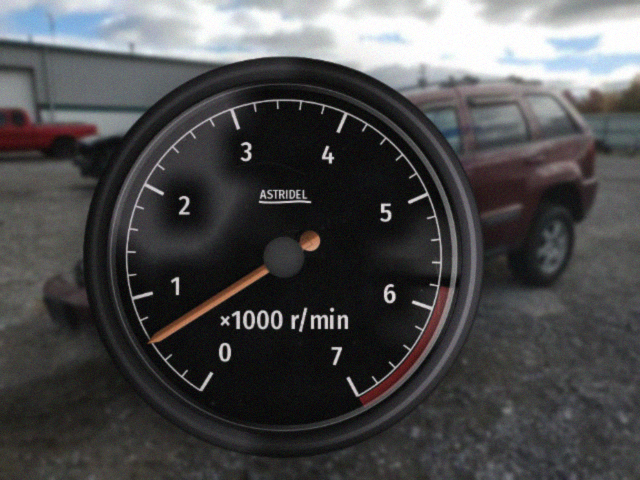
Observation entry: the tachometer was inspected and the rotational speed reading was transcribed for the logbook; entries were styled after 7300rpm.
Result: 600rpm
